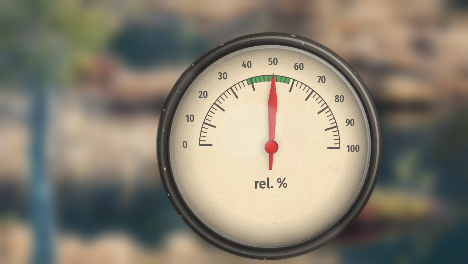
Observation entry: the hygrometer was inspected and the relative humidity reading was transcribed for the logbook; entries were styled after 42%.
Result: 50%
